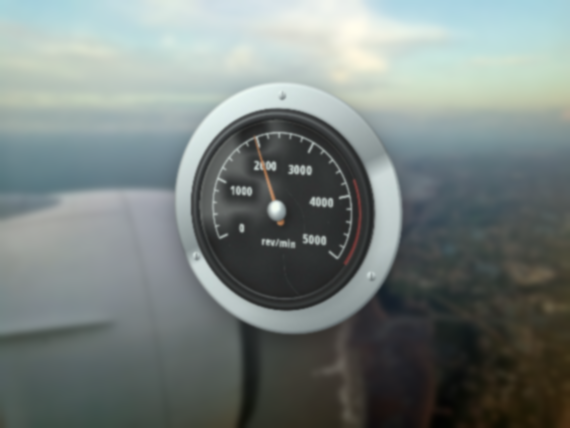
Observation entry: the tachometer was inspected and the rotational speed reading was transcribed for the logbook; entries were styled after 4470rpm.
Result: 2000rpm
